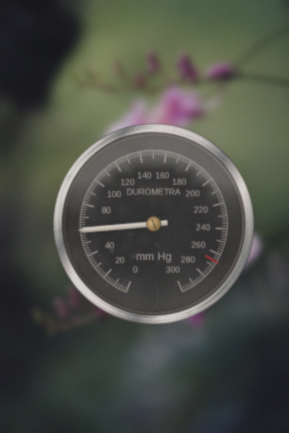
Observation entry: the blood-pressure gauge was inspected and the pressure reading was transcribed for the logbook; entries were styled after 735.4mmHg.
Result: 60mmHg
